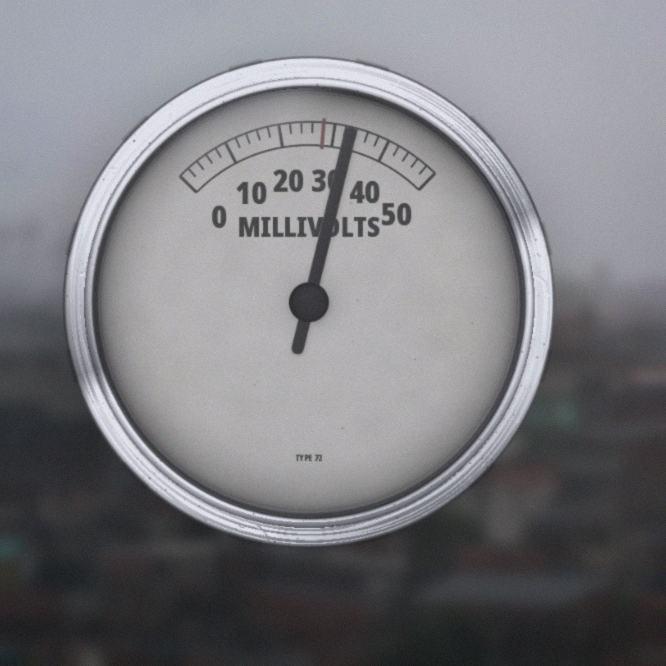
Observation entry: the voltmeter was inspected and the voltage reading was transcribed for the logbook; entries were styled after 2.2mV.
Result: 33mV
